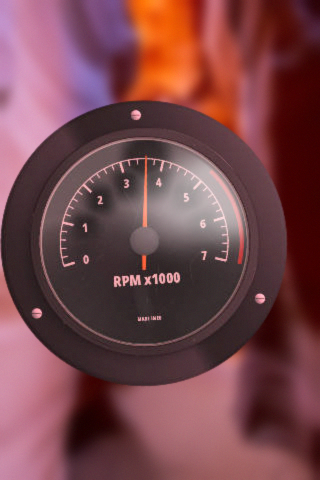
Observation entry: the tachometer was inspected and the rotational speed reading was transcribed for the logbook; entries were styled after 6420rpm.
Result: 3600rpm
